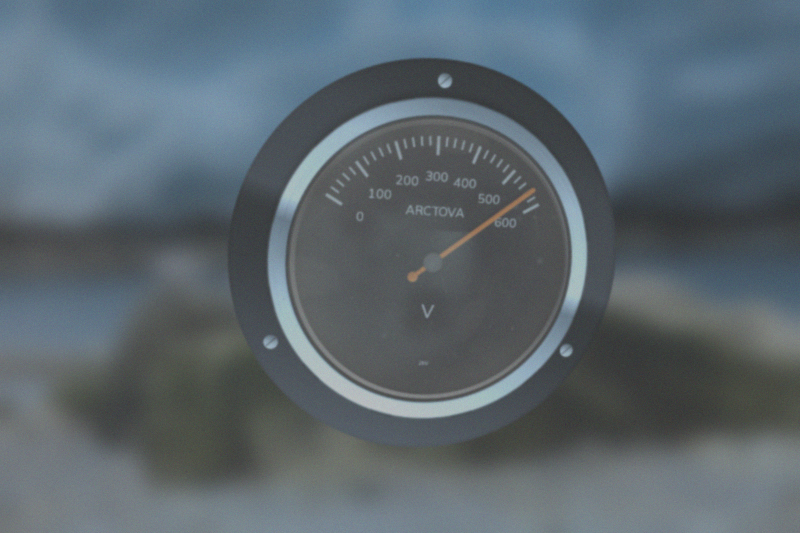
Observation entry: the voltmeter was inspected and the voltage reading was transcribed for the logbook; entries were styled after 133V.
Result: 560V
